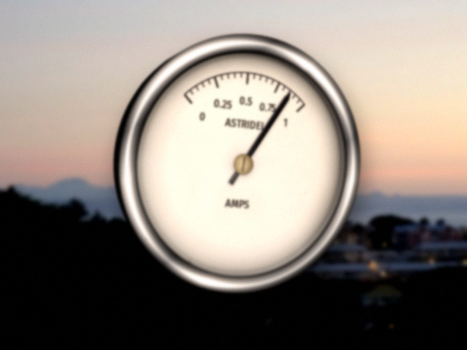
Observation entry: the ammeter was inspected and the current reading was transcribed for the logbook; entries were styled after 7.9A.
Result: 0.85A
